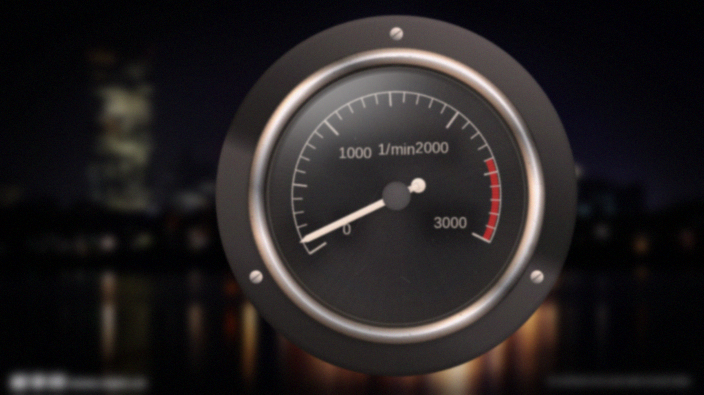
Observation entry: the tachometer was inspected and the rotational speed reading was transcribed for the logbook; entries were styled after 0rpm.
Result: 100rpm
